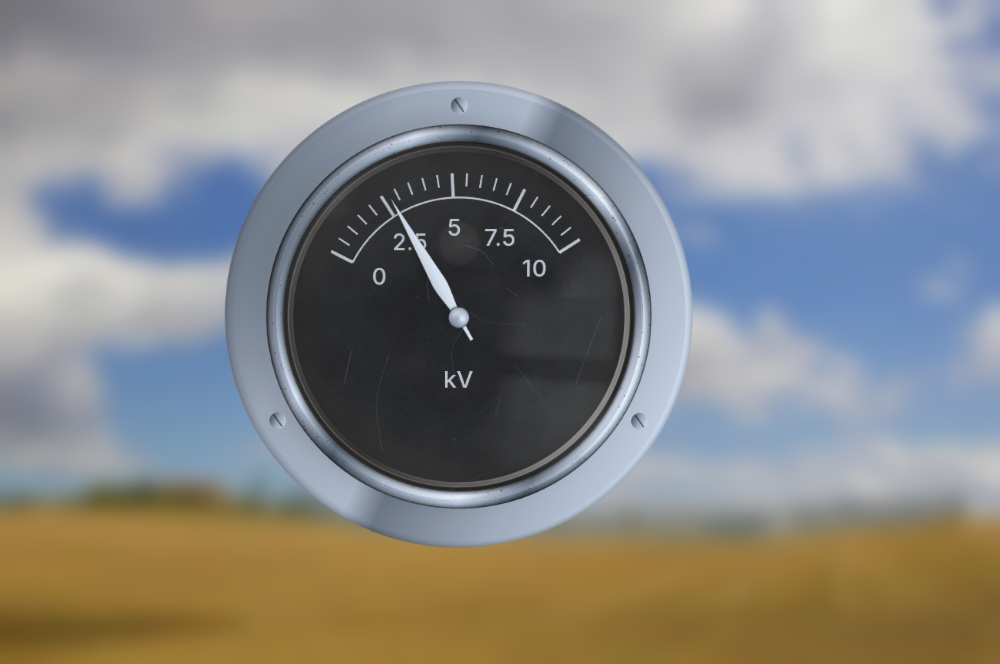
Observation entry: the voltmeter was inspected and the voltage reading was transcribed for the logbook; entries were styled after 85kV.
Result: 2.75kV
